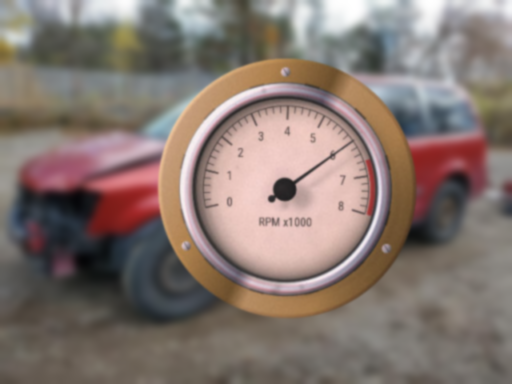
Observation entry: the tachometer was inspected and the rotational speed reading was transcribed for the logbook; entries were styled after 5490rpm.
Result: 6000rpm
